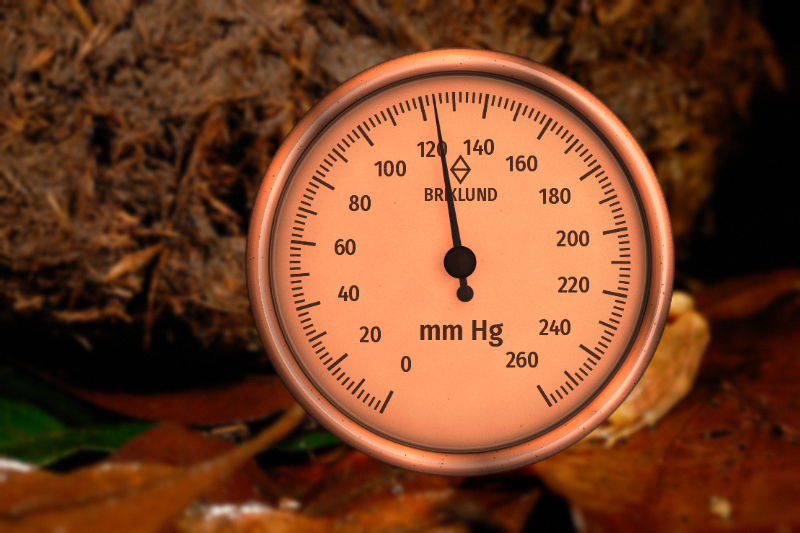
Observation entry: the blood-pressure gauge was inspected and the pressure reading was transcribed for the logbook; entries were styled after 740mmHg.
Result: 124mmHg
